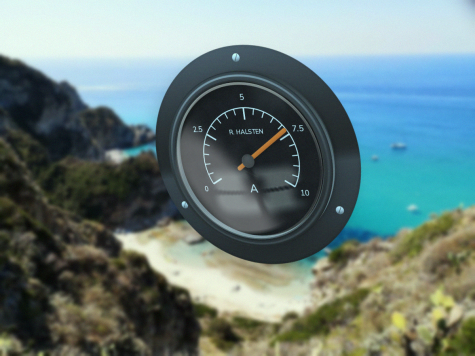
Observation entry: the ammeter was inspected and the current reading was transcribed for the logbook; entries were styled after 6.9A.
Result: 7.25A
